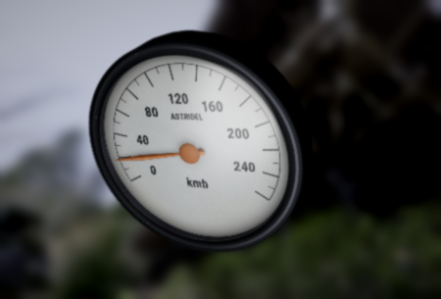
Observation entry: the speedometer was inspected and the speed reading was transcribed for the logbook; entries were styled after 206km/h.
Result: 20km/h
